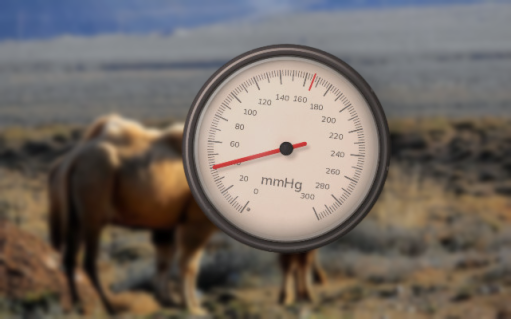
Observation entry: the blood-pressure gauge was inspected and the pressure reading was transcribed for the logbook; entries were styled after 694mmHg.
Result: 40mmHg
